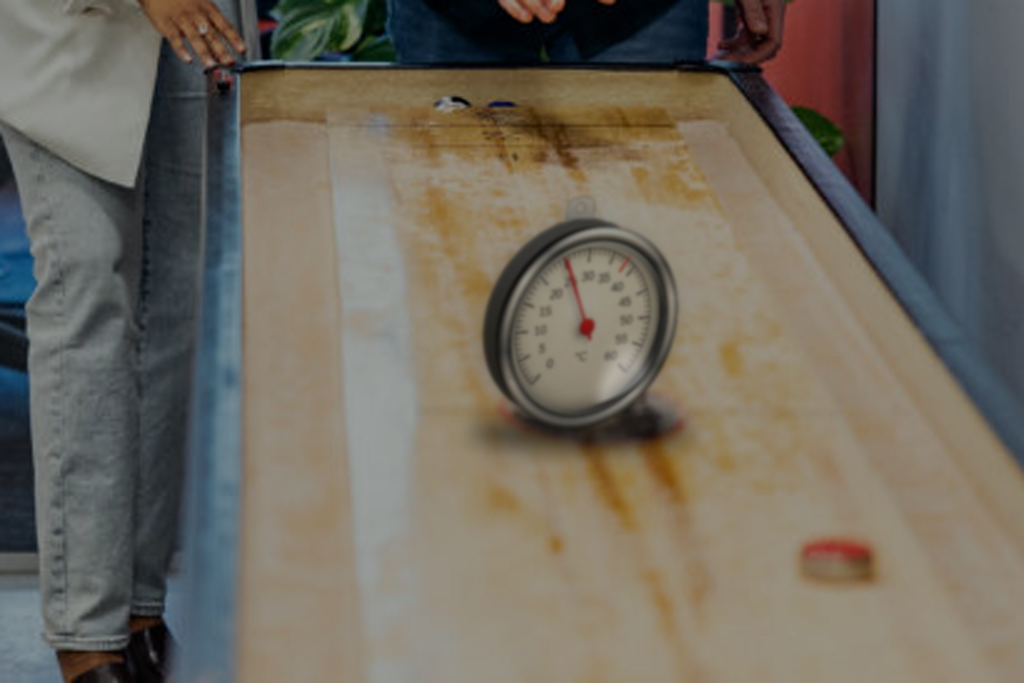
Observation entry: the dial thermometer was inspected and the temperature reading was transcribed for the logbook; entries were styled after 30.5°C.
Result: 25°C
